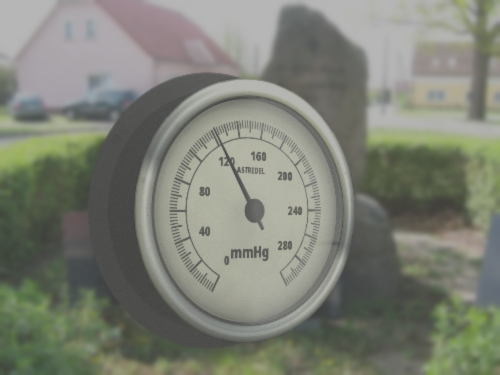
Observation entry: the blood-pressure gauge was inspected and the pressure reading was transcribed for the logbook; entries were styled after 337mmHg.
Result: 120mmHg
